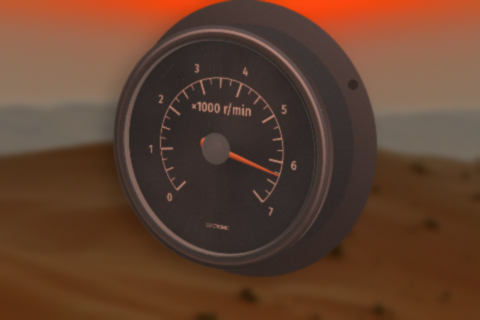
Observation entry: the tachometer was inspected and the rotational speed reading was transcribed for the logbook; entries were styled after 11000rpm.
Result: 6250rpm
